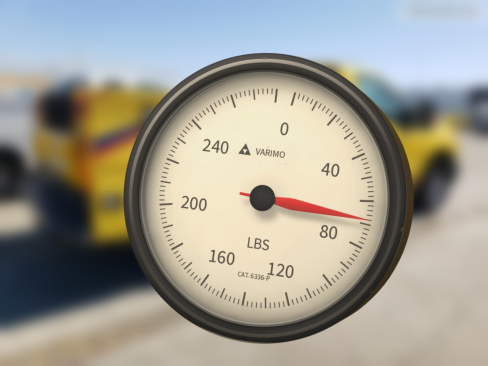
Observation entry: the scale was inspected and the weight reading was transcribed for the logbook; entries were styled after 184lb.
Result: 68lb
